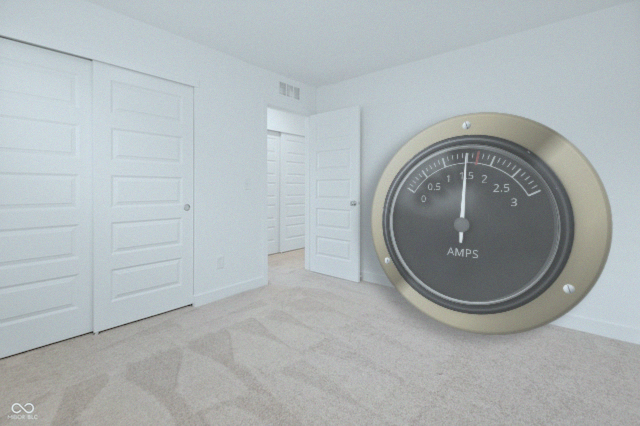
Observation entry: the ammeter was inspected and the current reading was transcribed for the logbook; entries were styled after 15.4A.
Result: 1.5A
